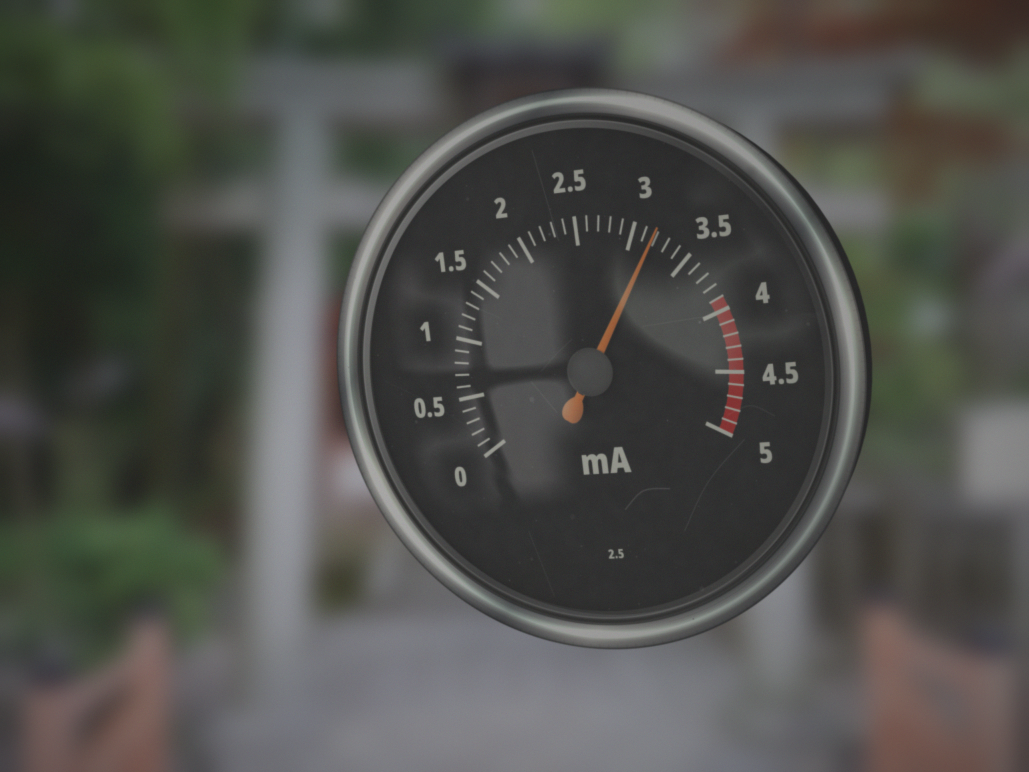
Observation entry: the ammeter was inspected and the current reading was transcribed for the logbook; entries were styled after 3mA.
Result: 3.2mA
